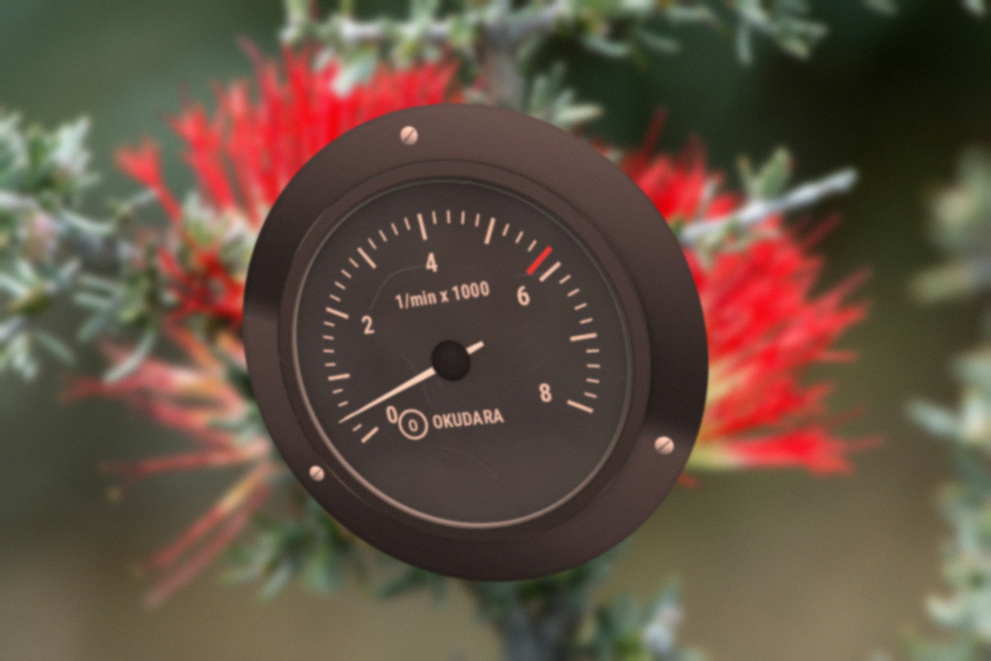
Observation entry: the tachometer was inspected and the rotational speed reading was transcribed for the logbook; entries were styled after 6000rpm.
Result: 400rpm
